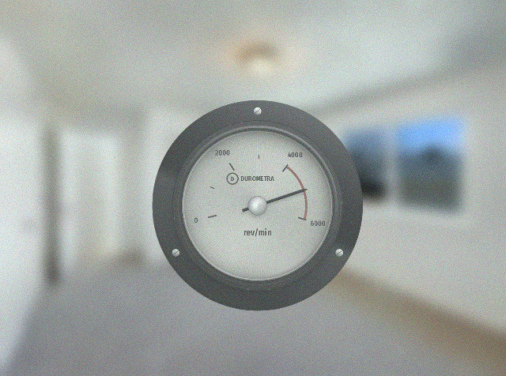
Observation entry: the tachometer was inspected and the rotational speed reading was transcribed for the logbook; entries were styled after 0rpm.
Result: 5000rpm
